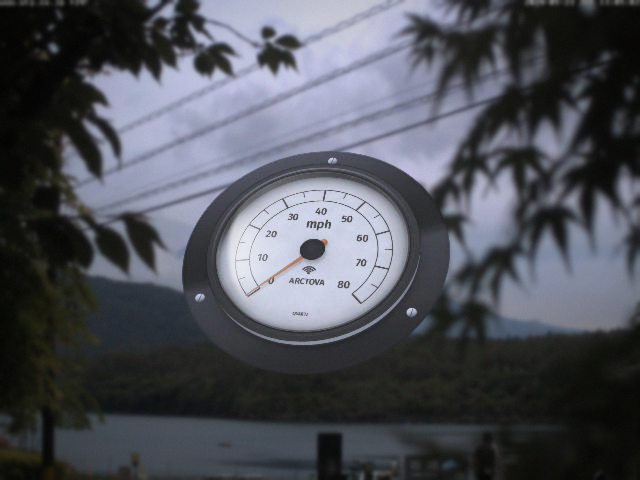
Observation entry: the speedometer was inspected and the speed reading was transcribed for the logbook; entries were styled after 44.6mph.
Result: 0mph
